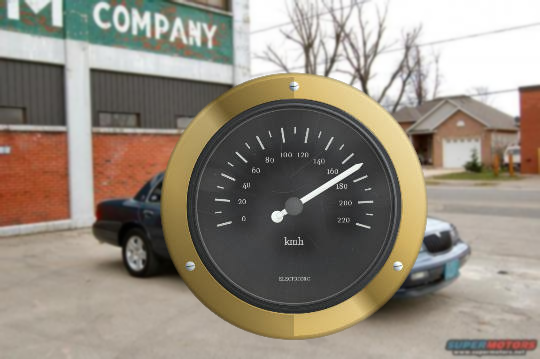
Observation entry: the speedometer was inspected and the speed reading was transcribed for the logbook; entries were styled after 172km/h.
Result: 170km/h
